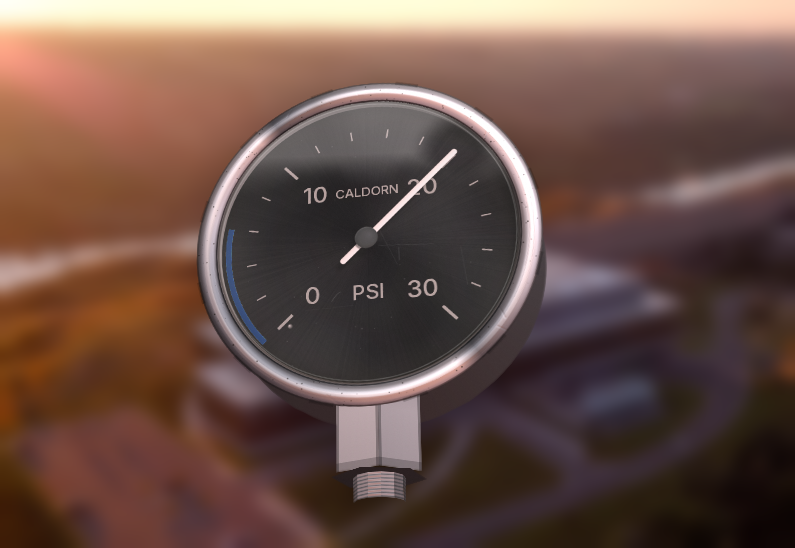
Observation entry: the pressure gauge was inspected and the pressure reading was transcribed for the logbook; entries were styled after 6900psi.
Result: 20psi
